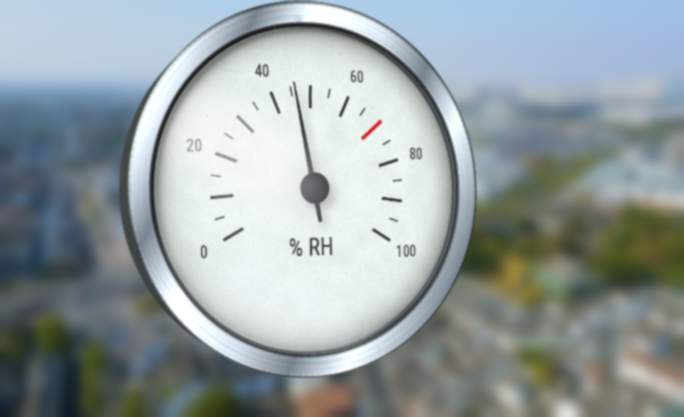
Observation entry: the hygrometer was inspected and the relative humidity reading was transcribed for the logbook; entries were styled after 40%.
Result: 45%
